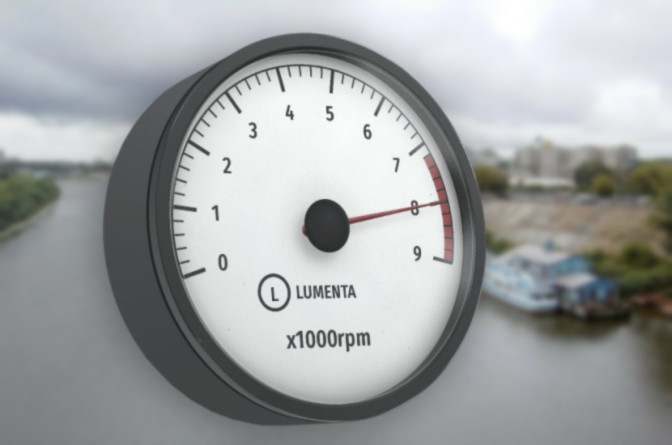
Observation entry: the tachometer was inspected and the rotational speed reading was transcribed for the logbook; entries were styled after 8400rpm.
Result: 8000rpm
